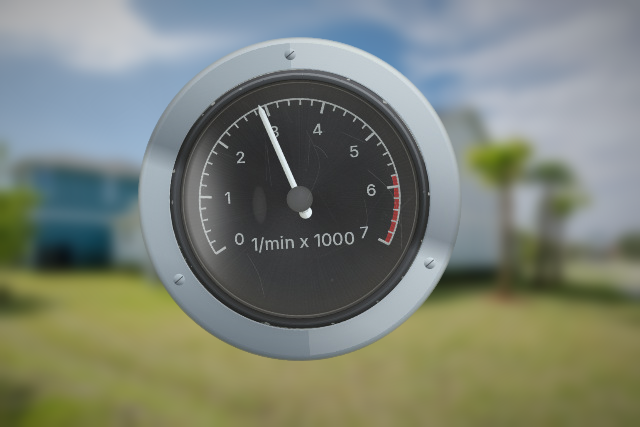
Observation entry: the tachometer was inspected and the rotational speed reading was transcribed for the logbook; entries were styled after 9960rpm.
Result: 2900rpm
